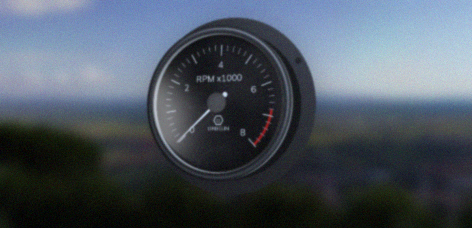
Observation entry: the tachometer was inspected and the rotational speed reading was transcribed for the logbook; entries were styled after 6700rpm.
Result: 0rpm
